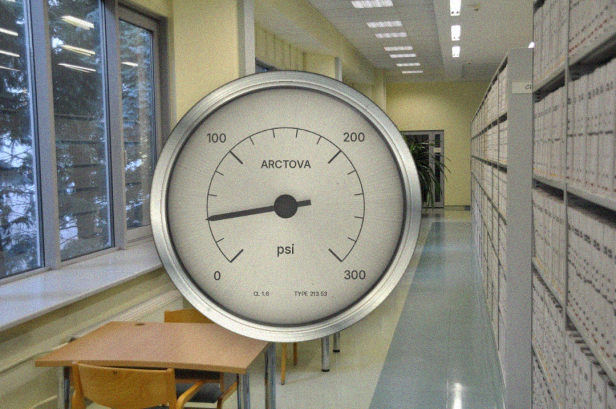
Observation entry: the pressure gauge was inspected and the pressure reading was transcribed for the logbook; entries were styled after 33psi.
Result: 40psi
